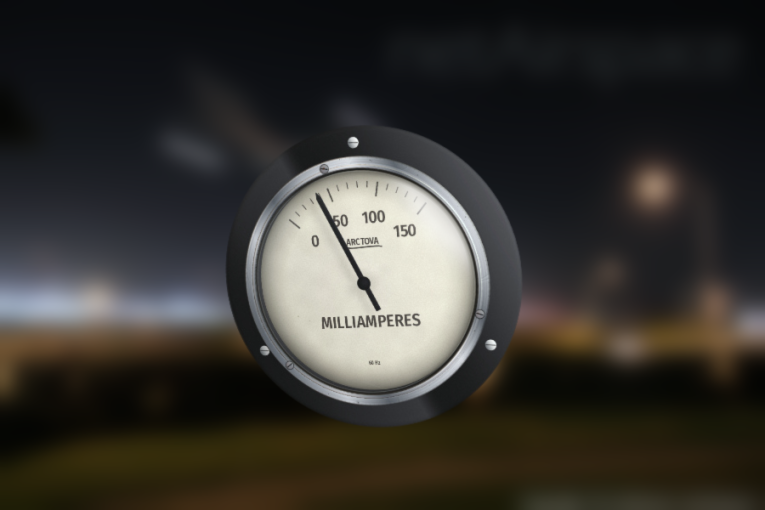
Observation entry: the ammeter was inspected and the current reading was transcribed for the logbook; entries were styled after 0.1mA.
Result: 40mA
